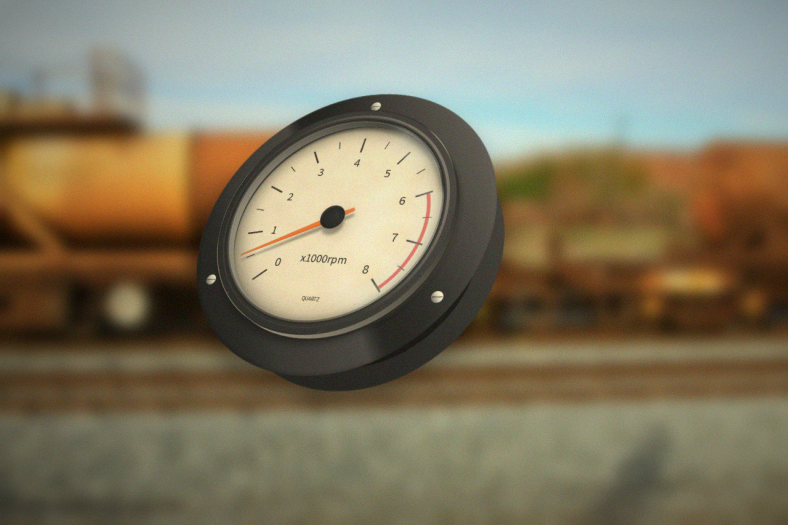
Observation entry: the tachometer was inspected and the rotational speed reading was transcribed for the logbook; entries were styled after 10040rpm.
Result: 500rpm
